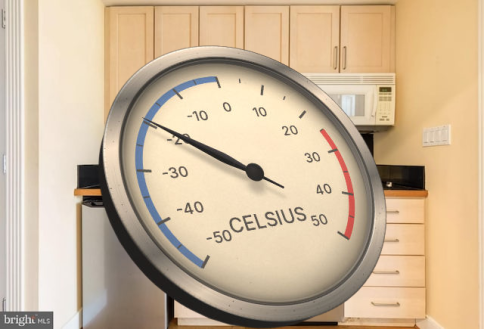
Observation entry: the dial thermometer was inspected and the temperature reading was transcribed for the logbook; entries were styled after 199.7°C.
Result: -20°C
